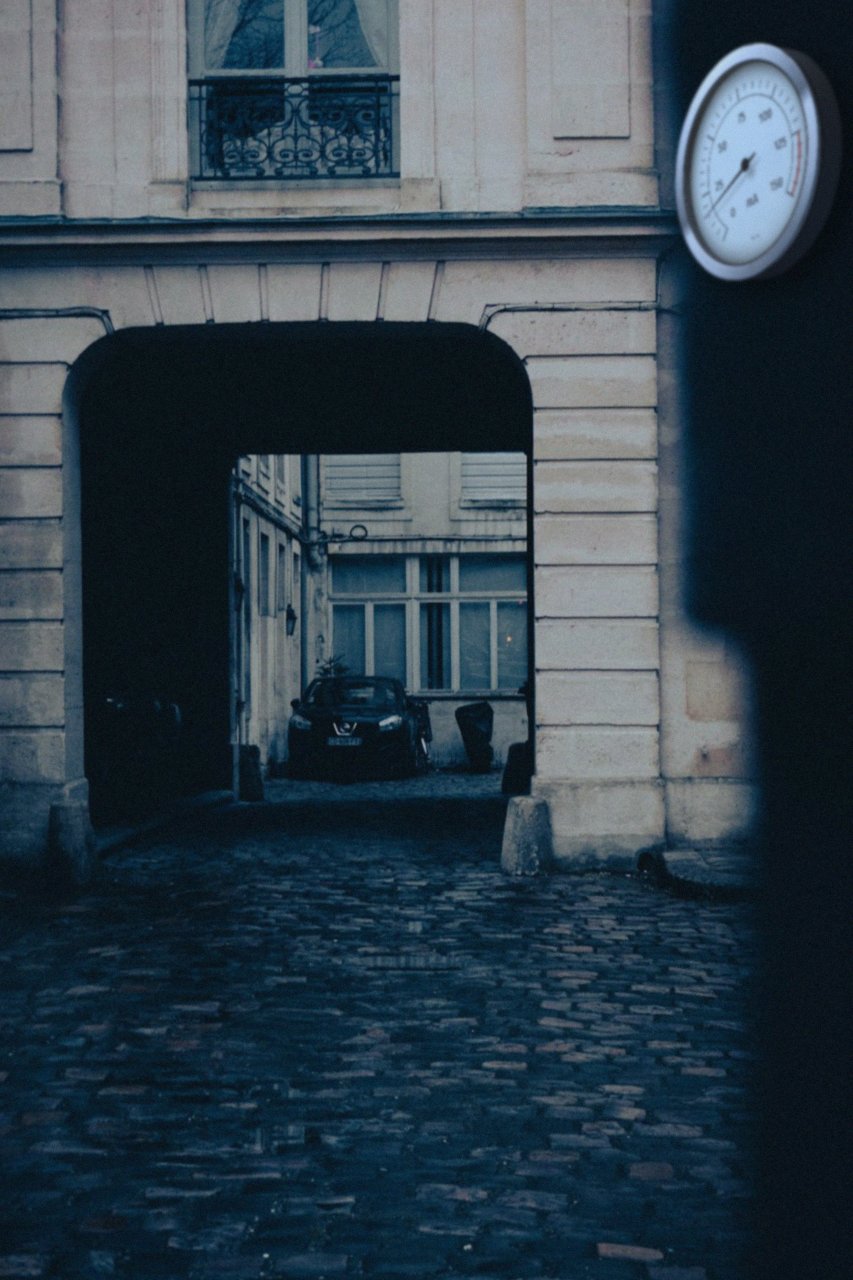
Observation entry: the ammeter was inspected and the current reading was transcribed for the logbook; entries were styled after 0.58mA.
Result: 15mA
